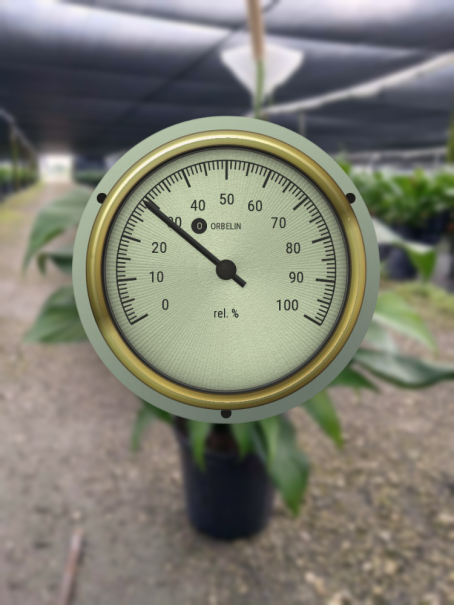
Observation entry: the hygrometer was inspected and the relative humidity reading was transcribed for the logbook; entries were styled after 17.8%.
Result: 29%
